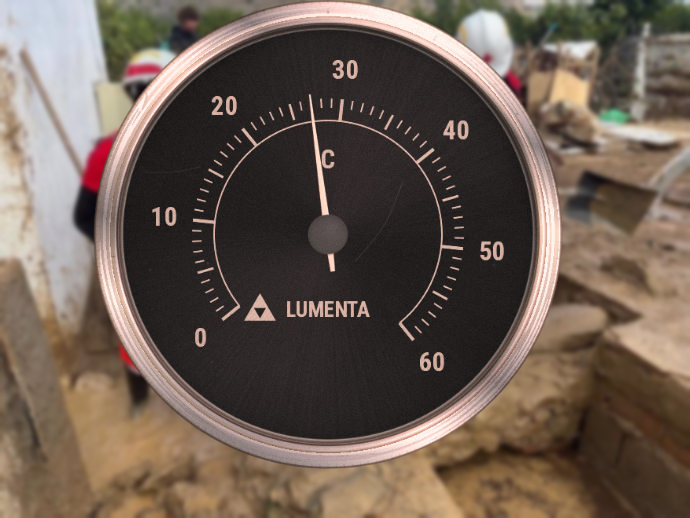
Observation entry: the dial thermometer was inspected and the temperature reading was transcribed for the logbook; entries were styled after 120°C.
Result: 27°C
